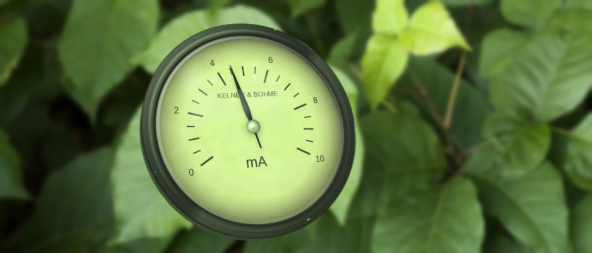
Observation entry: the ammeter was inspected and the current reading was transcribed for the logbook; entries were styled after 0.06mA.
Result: 4.5mA
